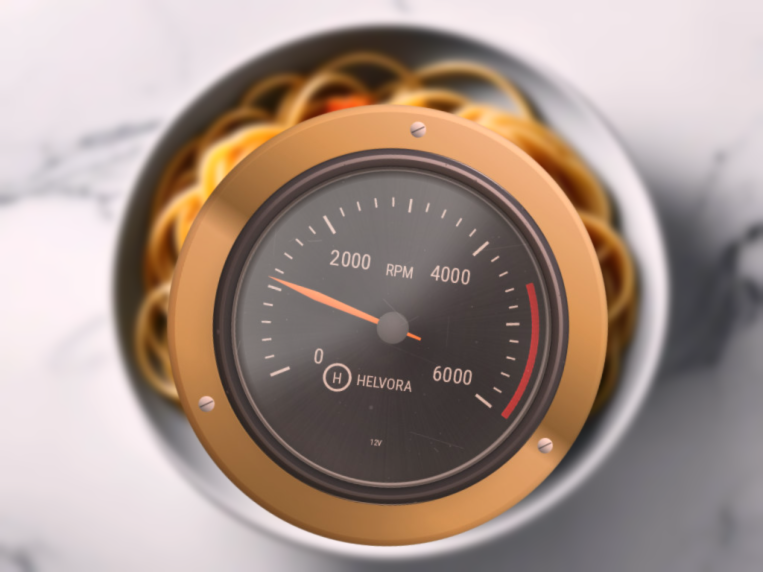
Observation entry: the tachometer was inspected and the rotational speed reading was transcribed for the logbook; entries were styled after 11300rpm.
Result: 1100rpm
